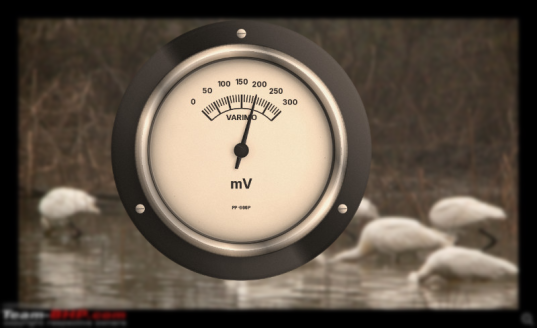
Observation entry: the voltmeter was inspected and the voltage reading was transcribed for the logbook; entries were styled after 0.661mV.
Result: 200mV
